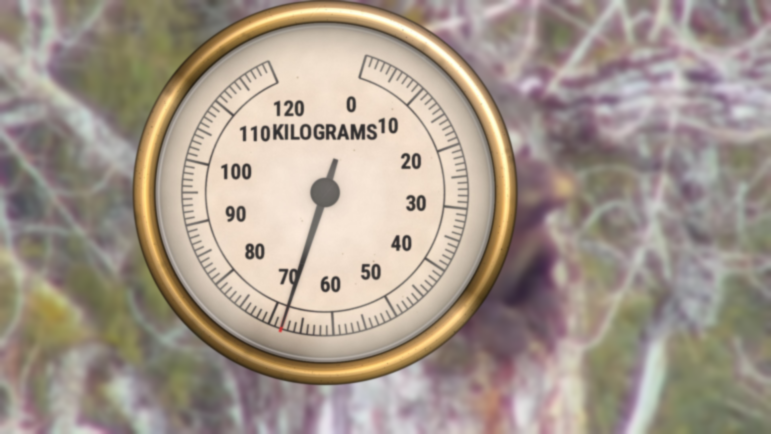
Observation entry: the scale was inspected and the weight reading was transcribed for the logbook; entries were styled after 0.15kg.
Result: 68kg
